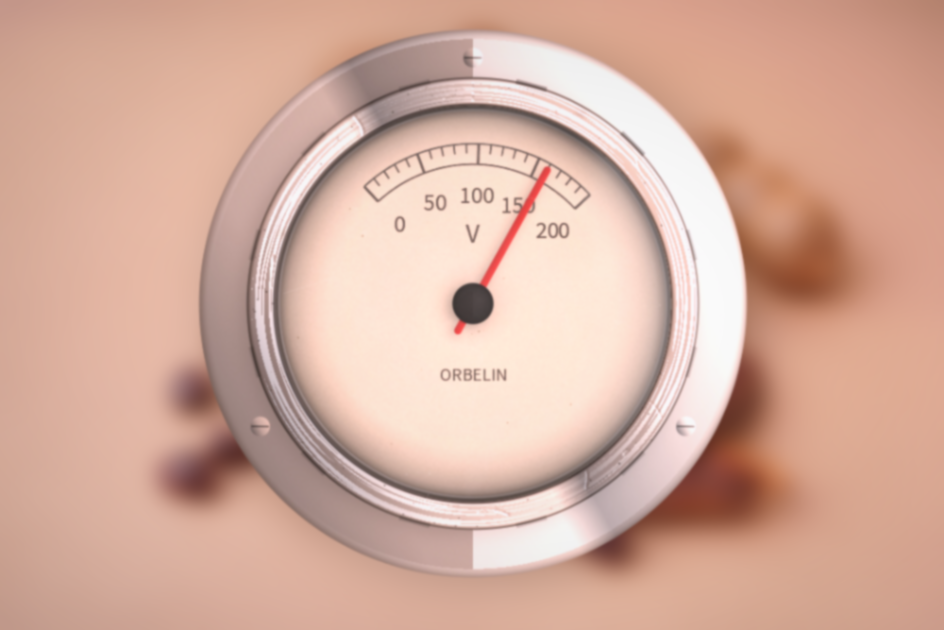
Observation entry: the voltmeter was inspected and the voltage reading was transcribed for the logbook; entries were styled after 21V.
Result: 160V
